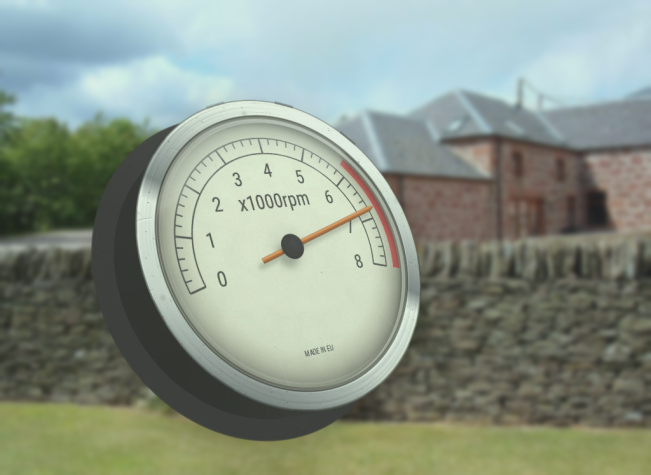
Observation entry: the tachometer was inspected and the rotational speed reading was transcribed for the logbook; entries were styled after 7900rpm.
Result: 6800rpm
